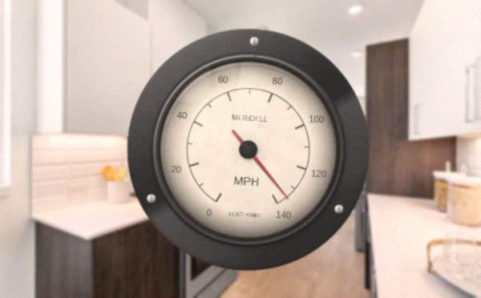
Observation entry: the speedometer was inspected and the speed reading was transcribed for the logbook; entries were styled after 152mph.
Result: 135mph
